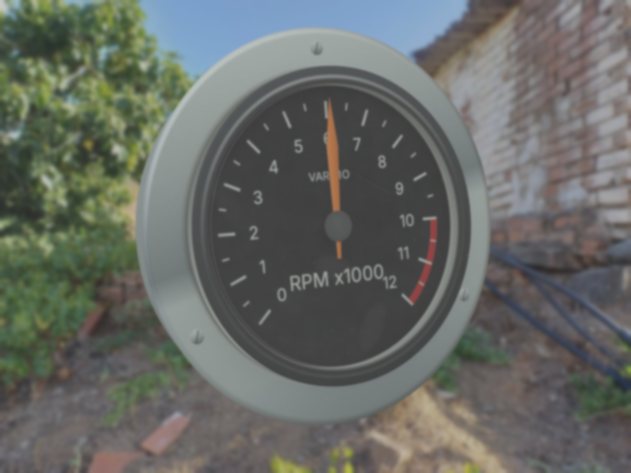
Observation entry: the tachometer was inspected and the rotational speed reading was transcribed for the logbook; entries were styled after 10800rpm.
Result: 6000rpm
